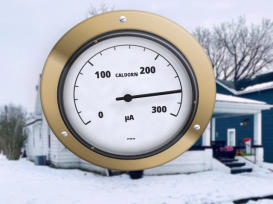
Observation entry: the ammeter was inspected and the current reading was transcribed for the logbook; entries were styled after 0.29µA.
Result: 260µA
